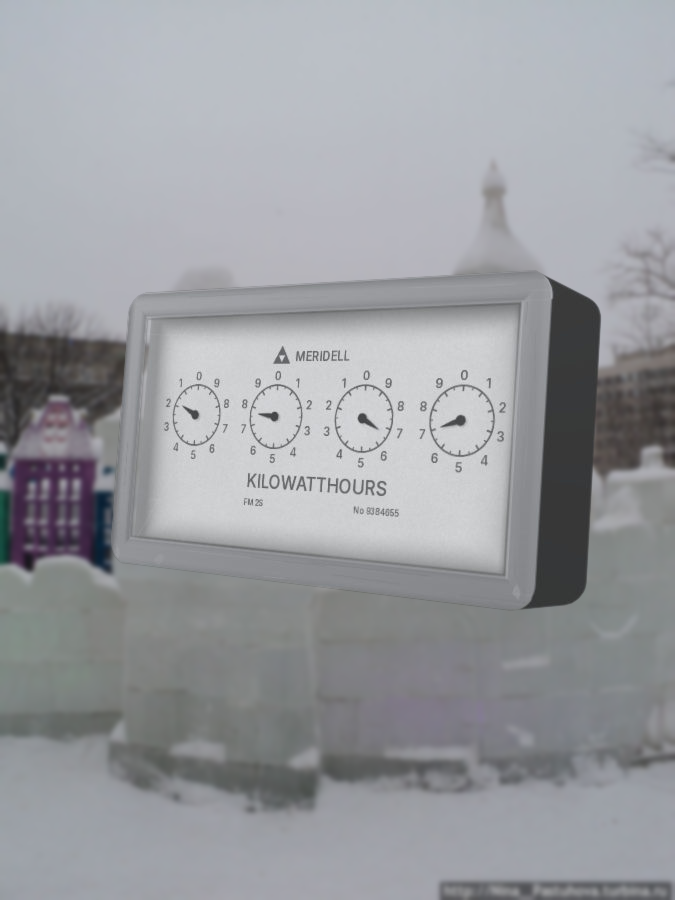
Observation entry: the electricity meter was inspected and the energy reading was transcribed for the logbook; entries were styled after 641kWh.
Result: 1767kWh
